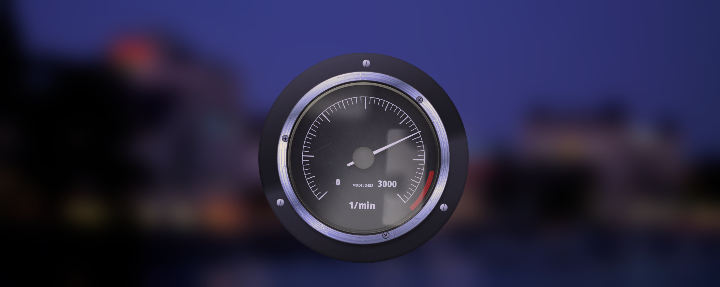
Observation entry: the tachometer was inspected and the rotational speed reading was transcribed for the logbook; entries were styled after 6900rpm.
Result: 2200rpm
